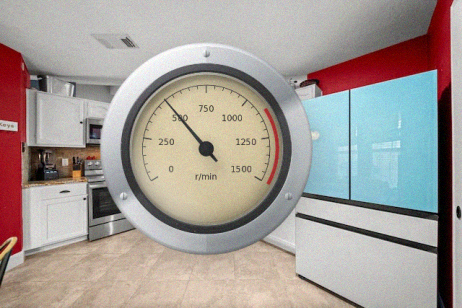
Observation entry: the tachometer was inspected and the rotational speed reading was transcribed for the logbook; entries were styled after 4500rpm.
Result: 500rpm
